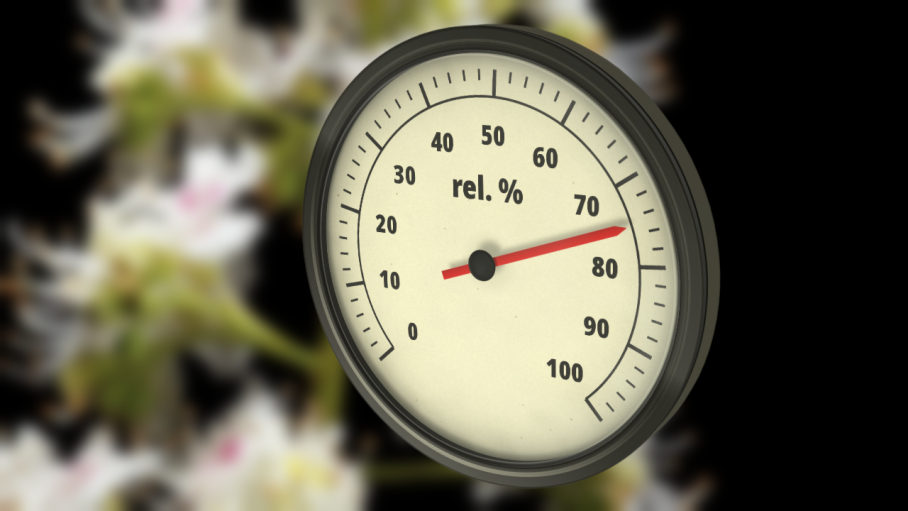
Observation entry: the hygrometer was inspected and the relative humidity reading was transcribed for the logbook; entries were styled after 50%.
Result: 75%
